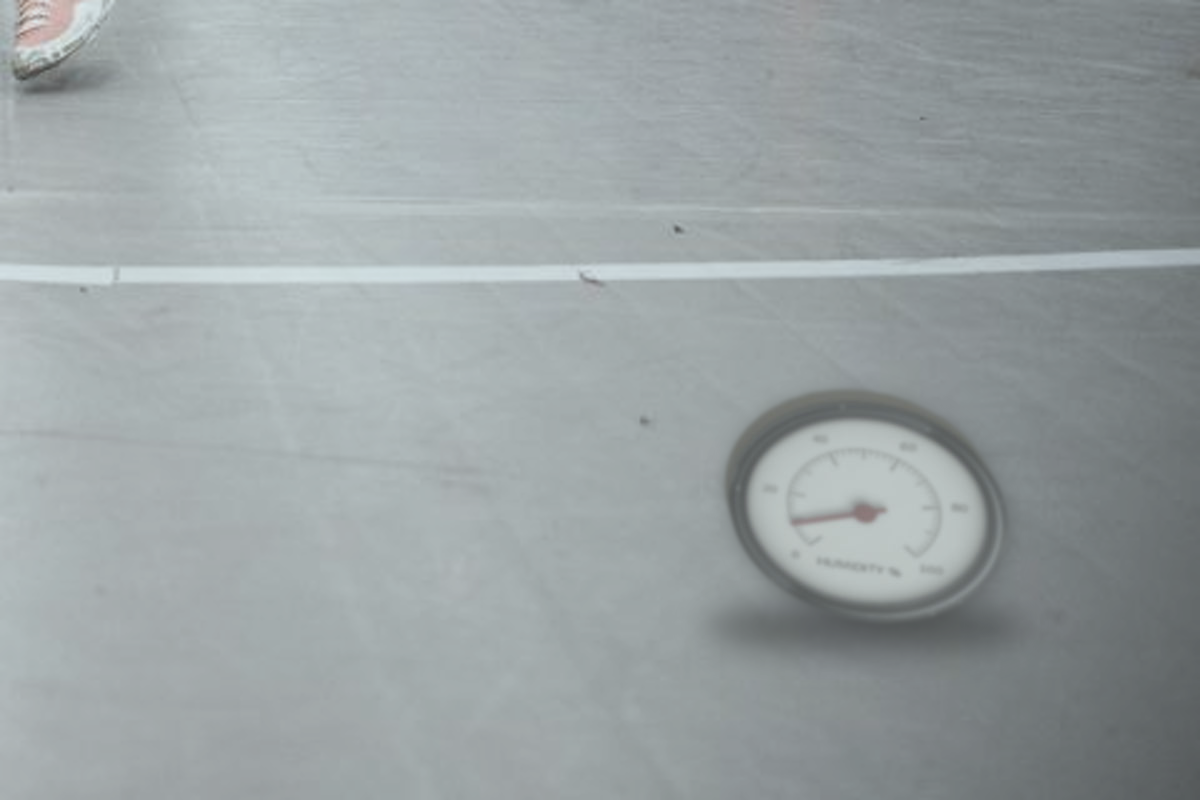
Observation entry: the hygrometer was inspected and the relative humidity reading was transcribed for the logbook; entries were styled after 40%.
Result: 10%
